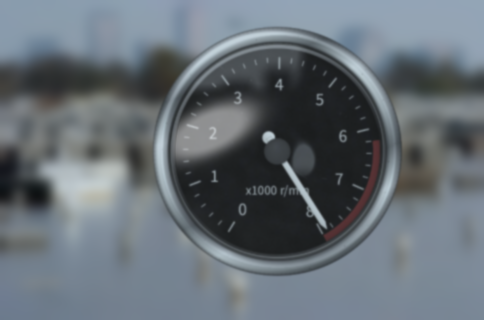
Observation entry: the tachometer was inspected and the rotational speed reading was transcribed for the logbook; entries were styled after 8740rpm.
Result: 7900rpm
